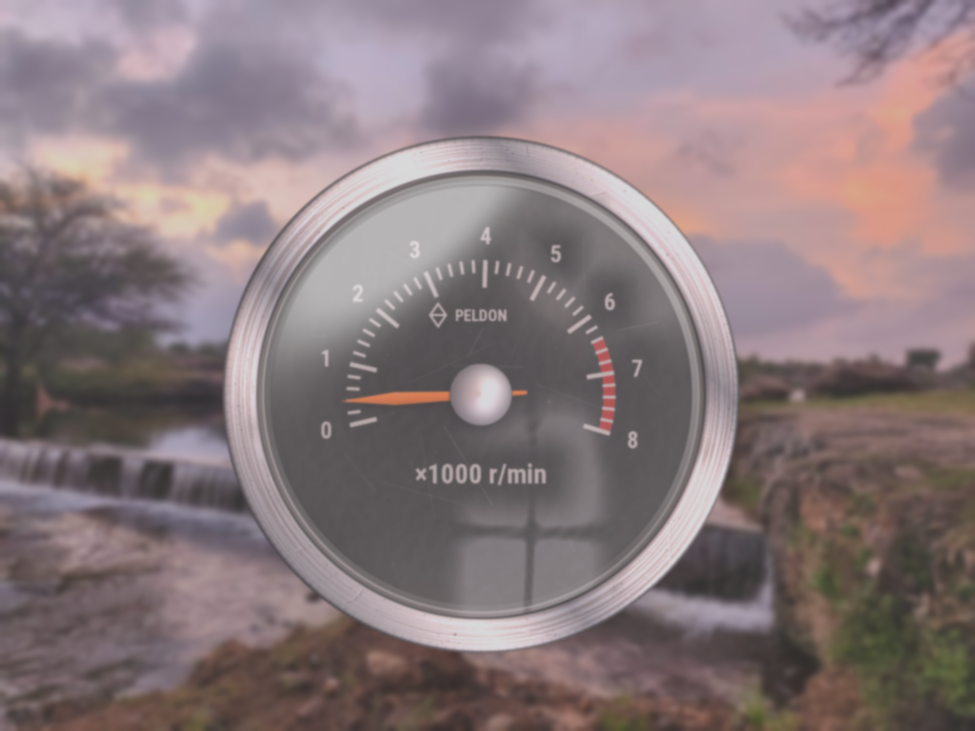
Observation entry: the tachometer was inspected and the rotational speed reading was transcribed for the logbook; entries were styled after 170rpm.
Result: 400rpm
